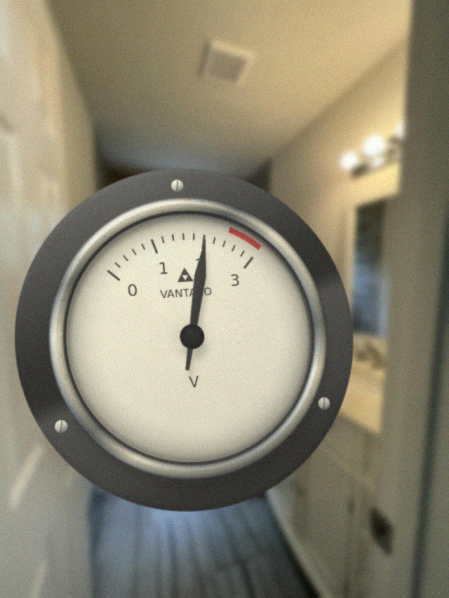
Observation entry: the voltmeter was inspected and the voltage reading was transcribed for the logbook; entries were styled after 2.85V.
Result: 2V
